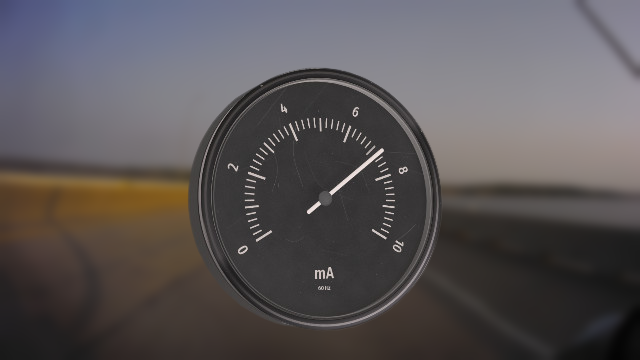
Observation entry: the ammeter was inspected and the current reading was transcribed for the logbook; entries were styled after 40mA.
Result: 7.2mA
